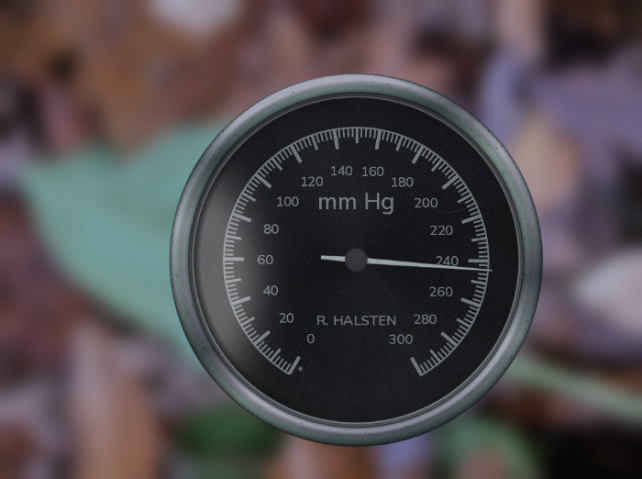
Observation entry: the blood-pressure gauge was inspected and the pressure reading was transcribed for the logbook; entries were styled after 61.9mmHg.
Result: 244mmHg
